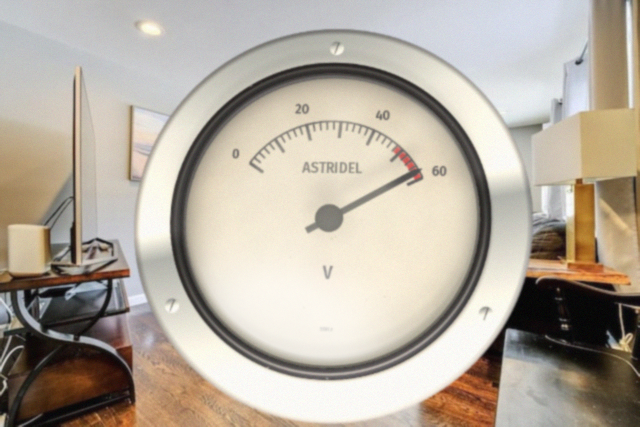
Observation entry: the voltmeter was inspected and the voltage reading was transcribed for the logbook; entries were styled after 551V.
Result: 58V
